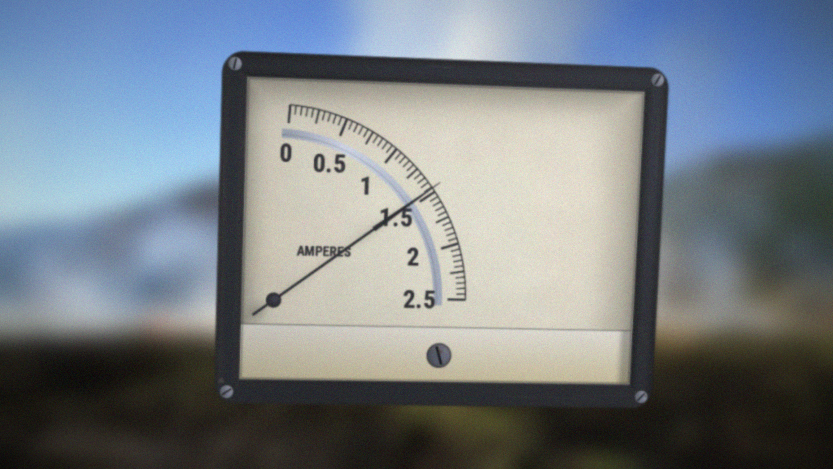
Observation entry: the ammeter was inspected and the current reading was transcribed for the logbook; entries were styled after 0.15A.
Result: 1.45A
